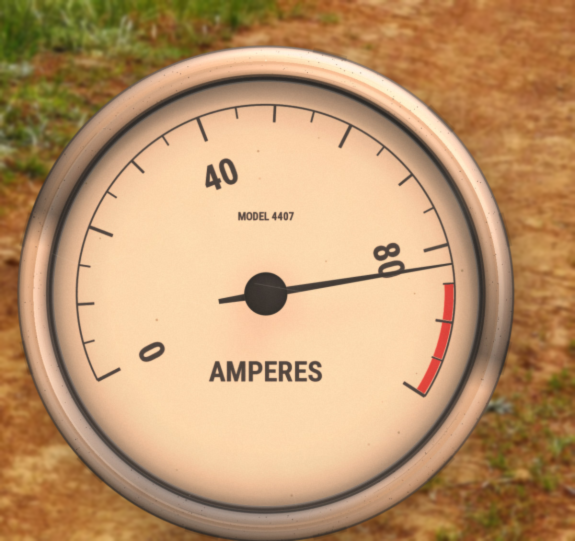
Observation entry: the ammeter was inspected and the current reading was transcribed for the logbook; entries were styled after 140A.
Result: 82.5A
